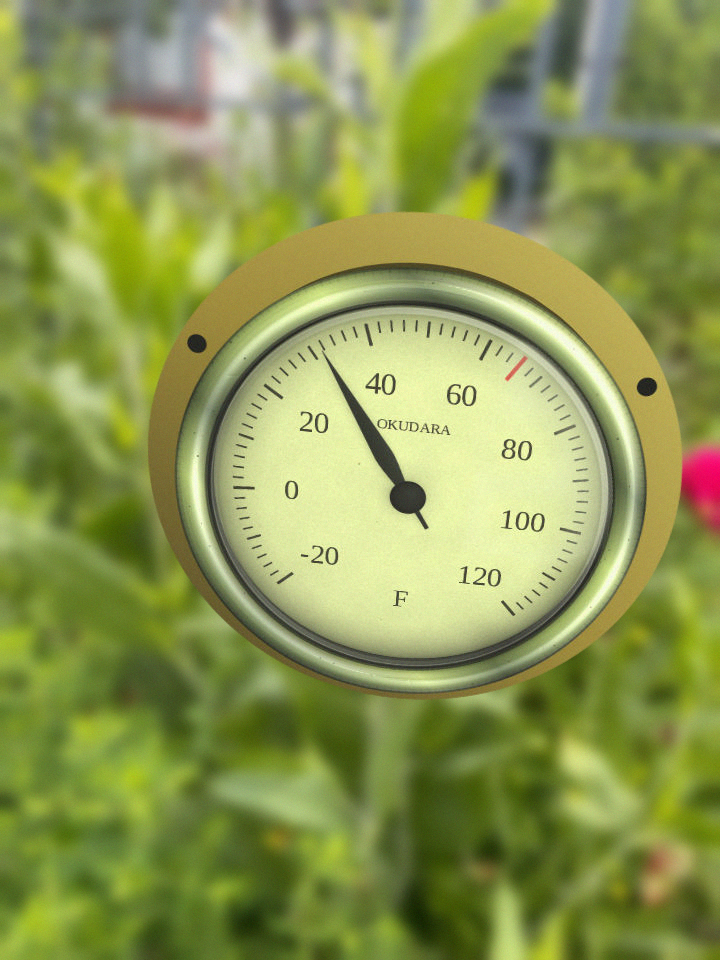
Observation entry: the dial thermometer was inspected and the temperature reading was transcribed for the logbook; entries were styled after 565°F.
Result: 32°F
